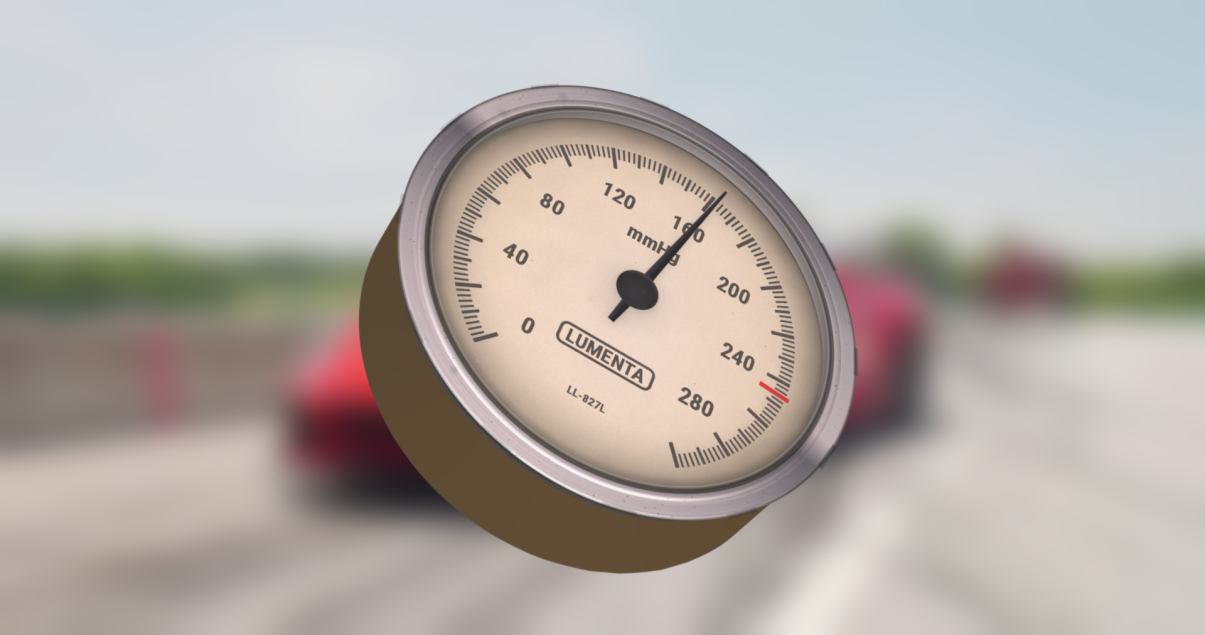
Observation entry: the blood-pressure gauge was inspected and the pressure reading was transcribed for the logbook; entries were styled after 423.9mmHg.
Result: 162mmHg
